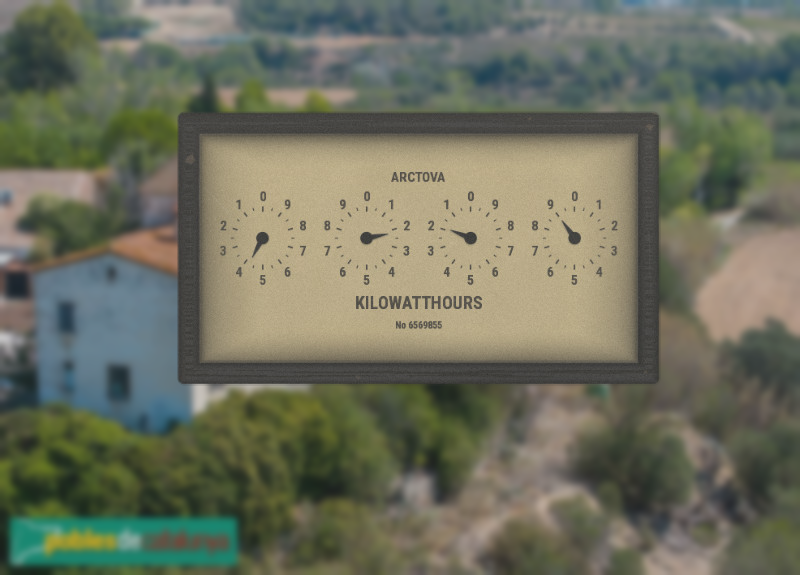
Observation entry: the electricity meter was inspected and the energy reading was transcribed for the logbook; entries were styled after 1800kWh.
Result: 4219kWh
